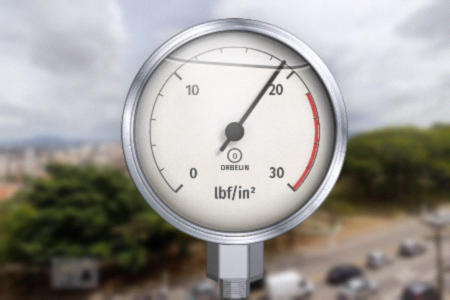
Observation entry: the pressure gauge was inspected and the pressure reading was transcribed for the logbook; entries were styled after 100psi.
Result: 19psi
